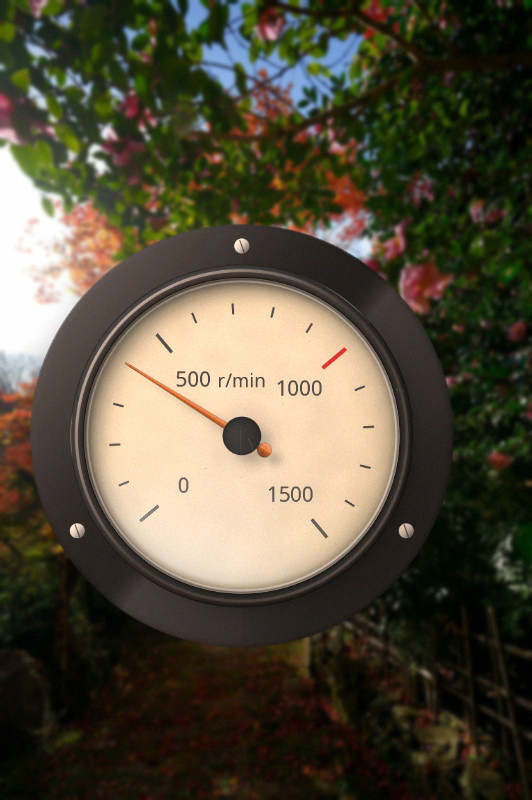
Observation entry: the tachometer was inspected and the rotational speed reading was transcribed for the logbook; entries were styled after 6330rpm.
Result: 400rpm
